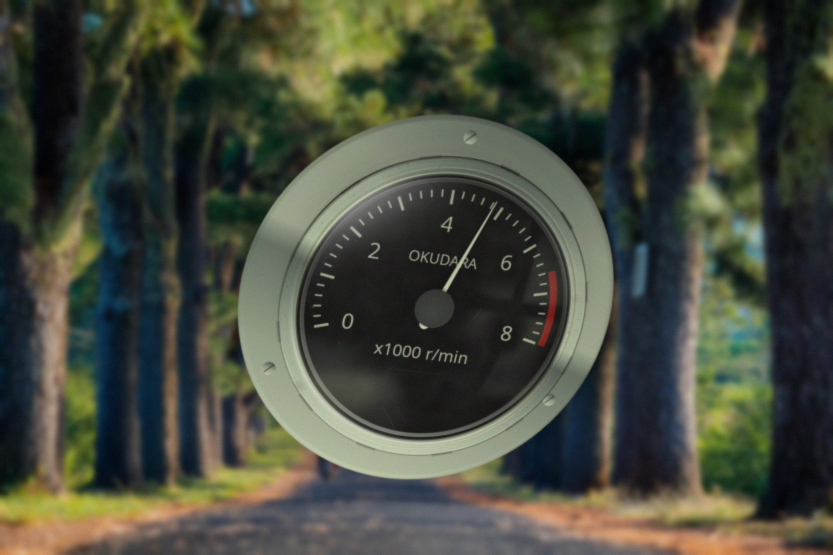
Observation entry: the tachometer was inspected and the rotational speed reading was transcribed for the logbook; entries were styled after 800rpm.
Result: 4800rpm
